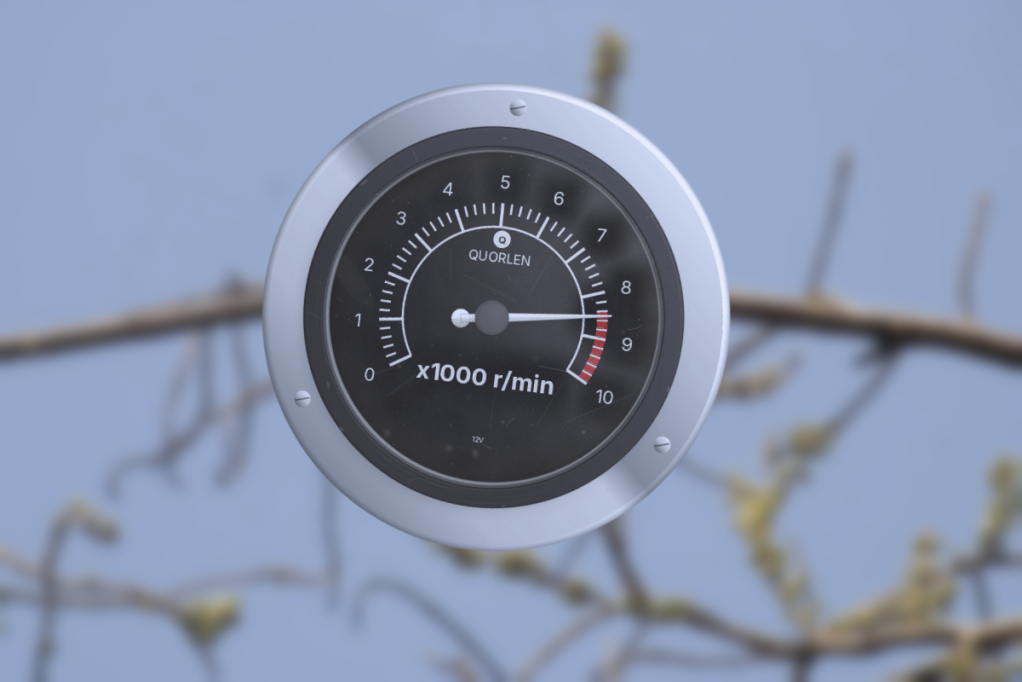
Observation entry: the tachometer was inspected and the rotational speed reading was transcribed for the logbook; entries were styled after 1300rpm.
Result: 8500rpm
